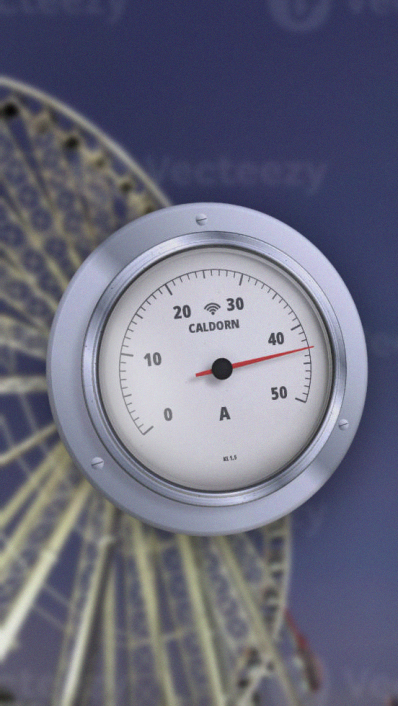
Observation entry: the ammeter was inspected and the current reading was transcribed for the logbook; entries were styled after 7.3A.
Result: 43A
